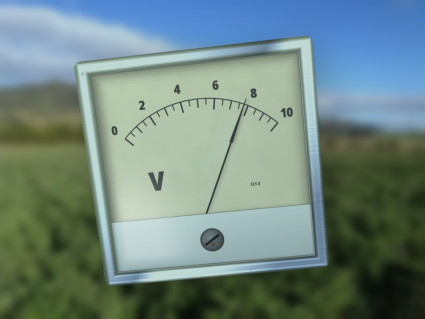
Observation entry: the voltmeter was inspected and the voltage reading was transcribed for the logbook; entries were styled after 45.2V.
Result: 7.75V
